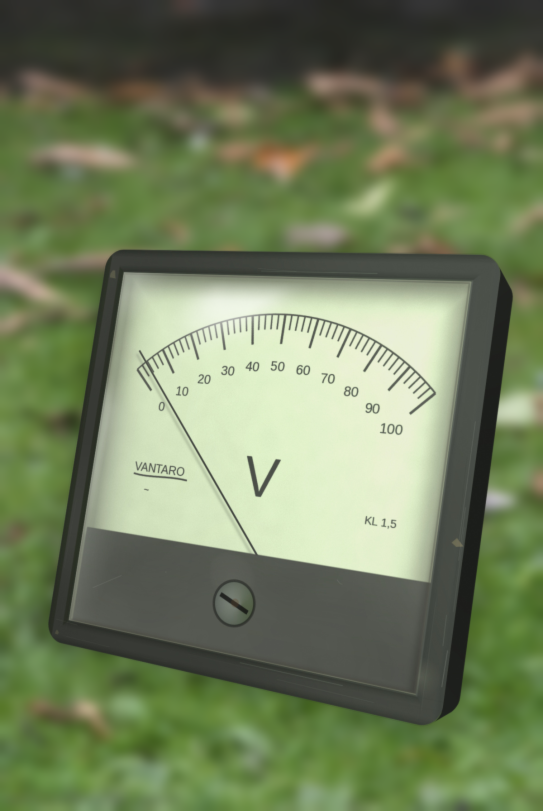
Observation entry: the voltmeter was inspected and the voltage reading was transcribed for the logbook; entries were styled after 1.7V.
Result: 4V
